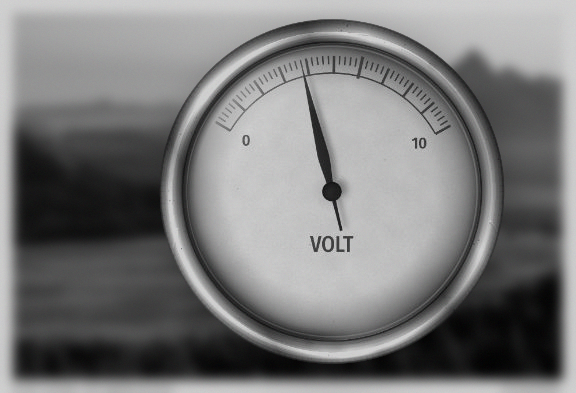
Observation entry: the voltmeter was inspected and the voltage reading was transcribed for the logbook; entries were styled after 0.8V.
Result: 3.8V
